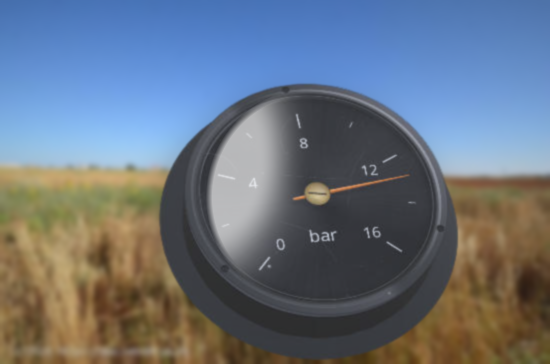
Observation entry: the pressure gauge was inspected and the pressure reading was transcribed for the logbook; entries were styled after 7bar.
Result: 13bar
